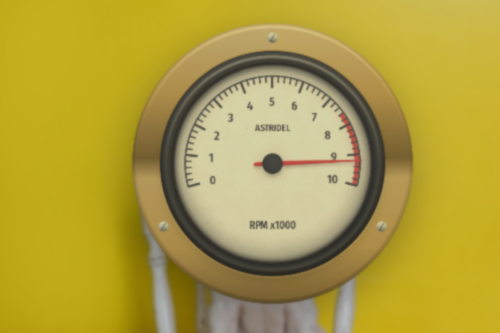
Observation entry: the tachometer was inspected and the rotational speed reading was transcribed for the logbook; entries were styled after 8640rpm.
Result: 9200rpm
